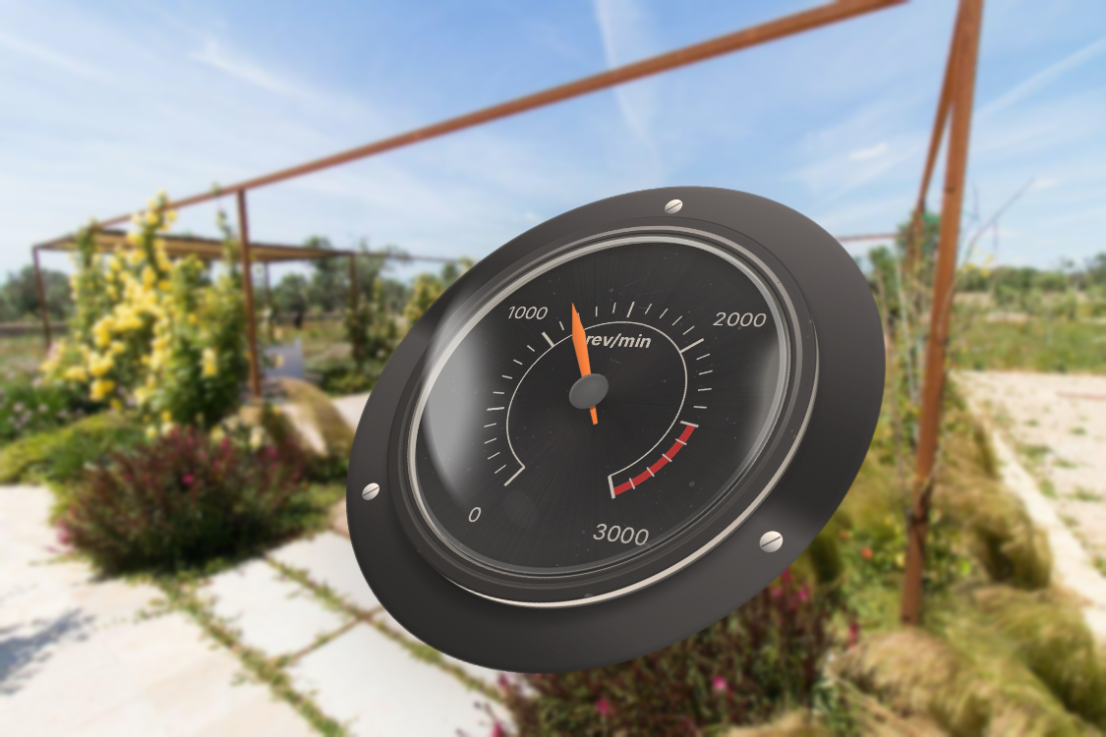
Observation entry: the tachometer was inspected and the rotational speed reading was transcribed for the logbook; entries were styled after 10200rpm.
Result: 1200rpm
